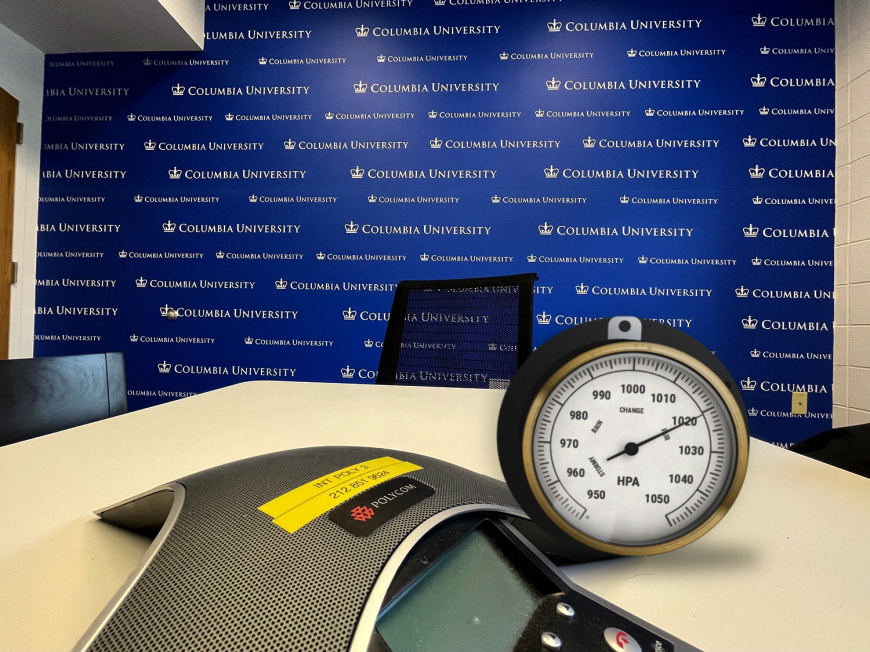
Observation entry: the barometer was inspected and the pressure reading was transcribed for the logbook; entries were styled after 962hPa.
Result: 1020hPa
